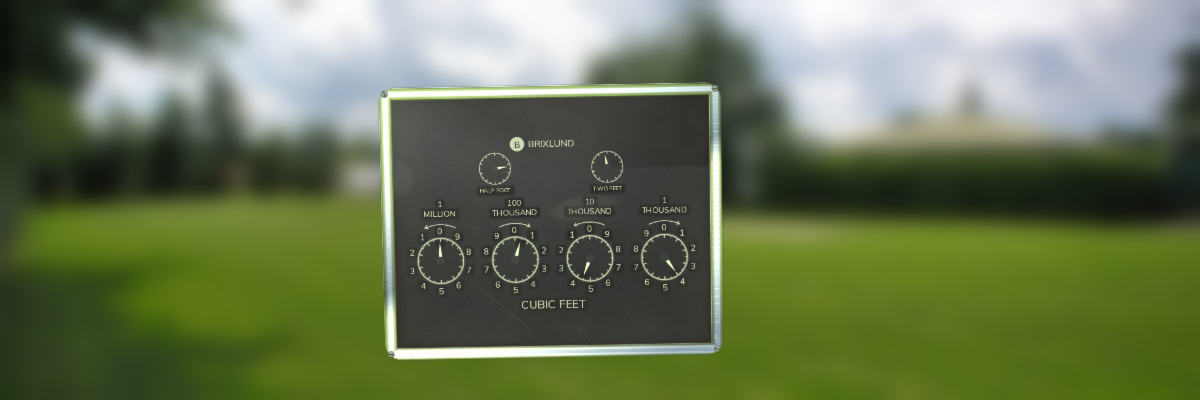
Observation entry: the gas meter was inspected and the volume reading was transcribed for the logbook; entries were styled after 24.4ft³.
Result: 4400ft³
